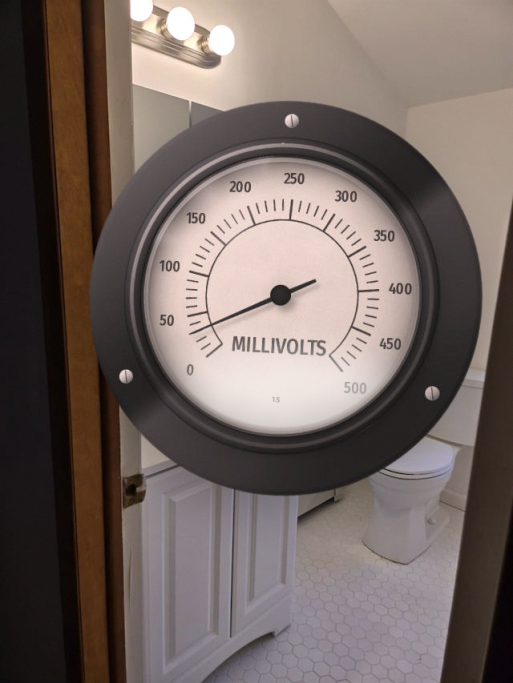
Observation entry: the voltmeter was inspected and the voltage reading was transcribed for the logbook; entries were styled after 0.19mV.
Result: 30mV
